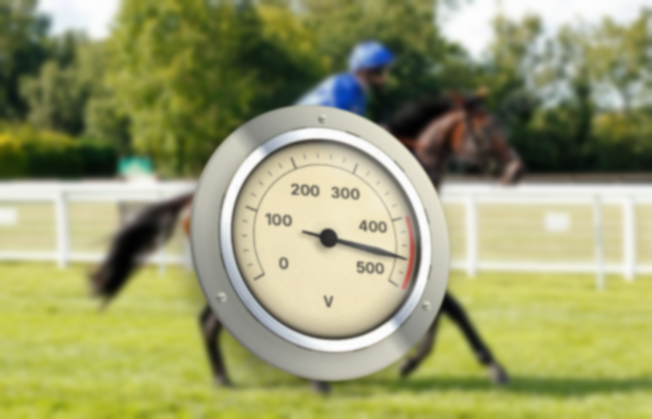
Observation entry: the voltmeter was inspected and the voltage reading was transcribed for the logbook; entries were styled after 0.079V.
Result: 460V
